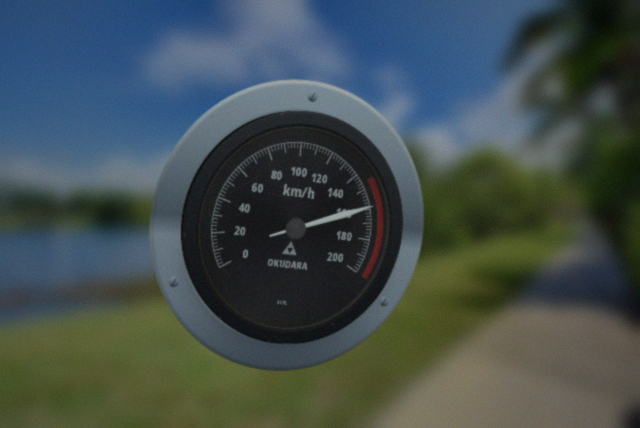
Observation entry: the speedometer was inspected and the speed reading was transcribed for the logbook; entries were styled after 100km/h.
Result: 160km/h
